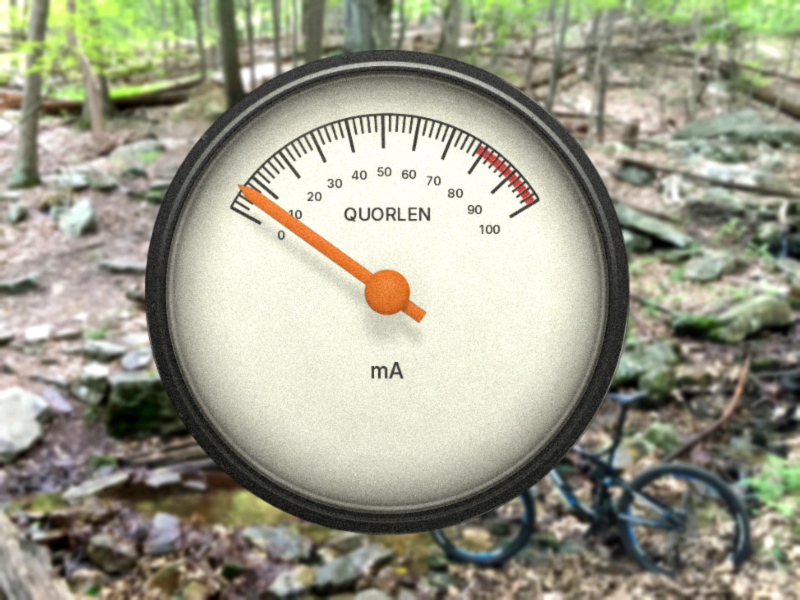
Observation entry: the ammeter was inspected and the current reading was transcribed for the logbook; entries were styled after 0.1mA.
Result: 6mA
